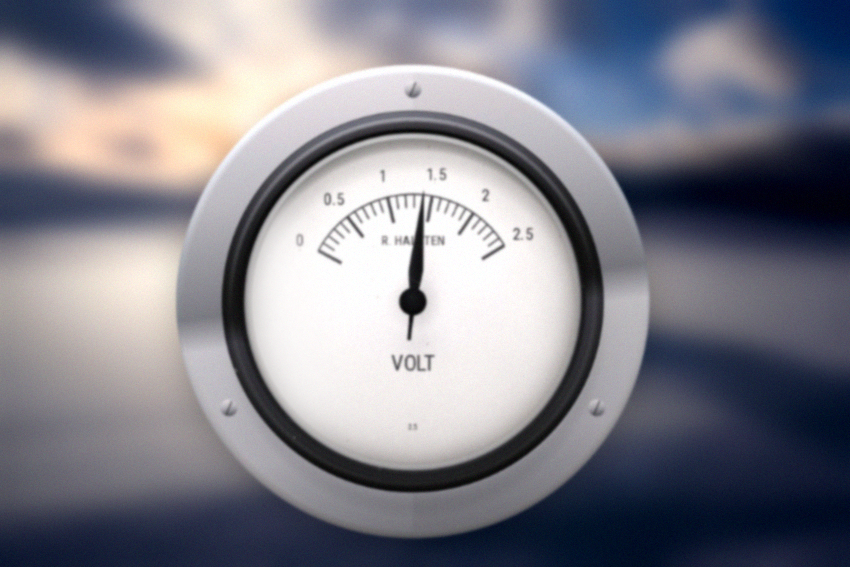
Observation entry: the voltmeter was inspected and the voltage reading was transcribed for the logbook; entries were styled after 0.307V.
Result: 1.4V
